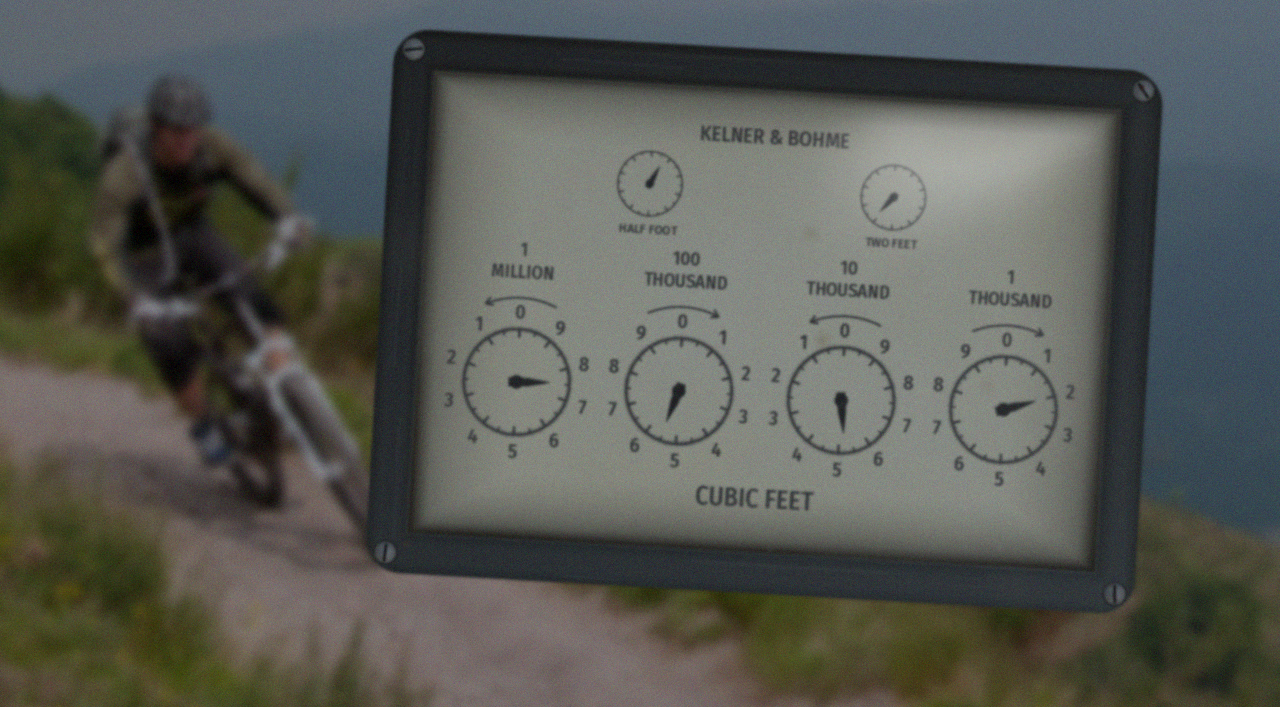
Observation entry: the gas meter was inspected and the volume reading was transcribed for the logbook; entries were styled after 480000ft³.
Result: 755200ft³
